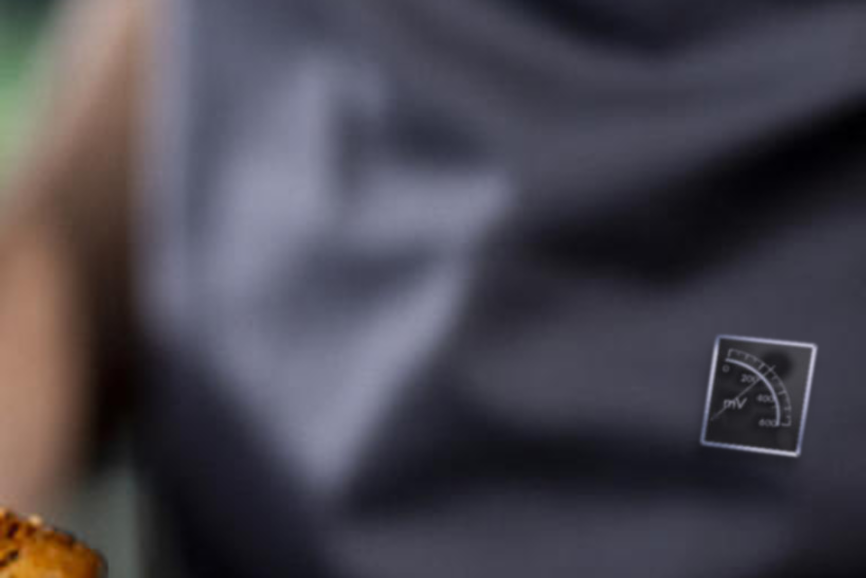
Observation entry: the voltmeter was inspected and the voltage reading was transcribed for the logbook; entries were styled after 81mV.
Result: 250mV
